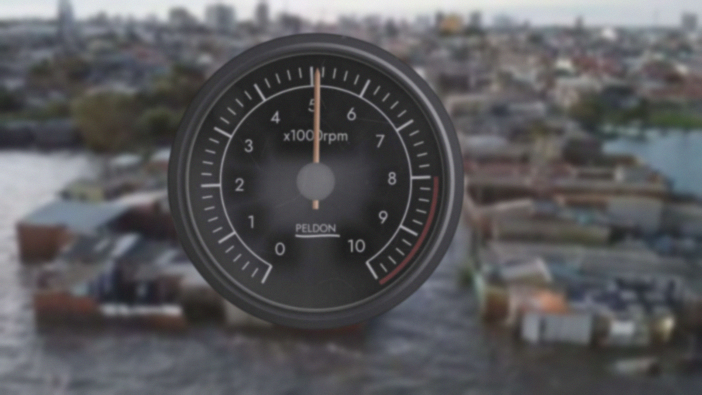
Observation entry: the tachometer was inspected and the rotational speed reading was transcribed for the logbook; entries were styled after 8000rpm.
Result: 5100rpm
